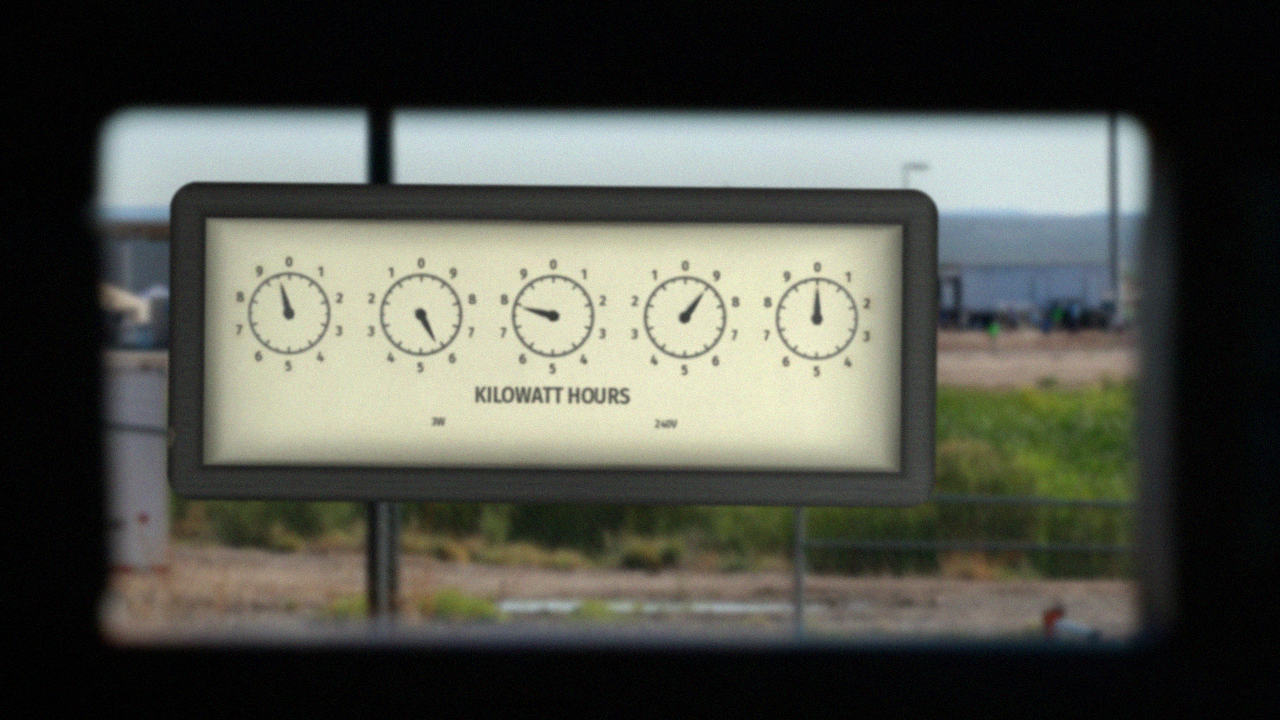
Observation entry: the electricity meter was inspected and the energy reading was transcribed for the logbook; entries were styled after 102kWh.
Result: 95790kWh
